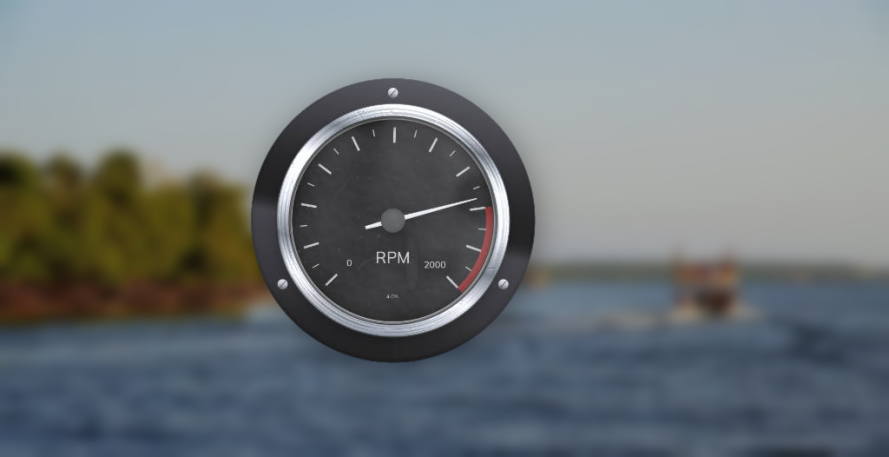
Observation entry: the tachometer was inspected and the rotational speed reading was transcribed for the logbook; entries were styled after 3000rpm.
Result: 1550rpm
